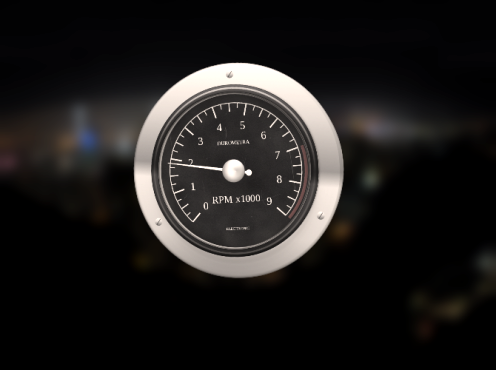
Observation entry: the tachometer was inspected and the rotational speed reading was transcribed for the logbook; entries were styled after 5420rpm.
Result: 1875rpm
